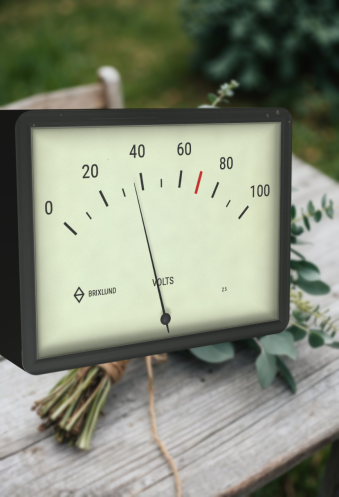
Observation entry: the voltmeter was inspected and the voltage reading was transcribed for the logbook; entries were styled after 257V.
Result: 35V
